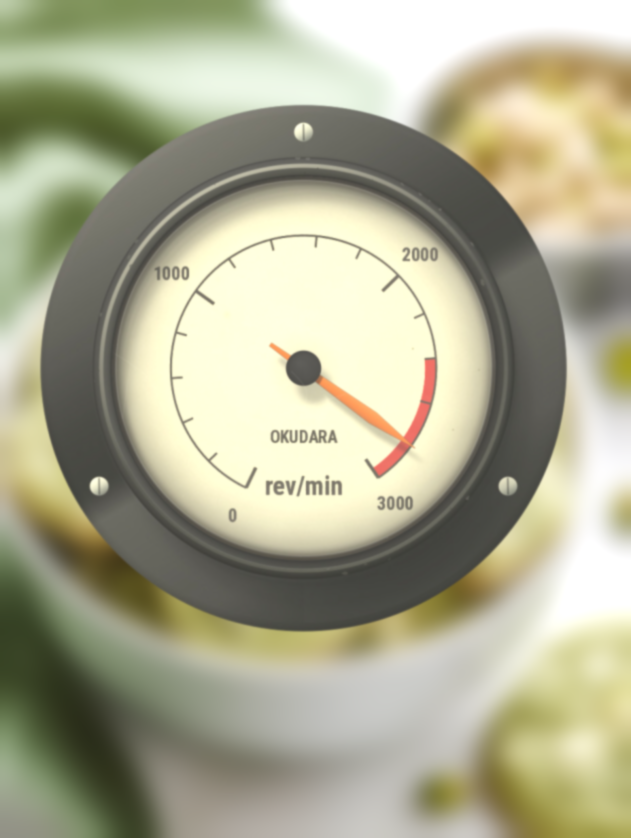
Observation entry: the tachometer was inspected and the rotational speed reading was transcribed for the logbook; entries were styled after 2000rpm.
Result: 2800rpm
